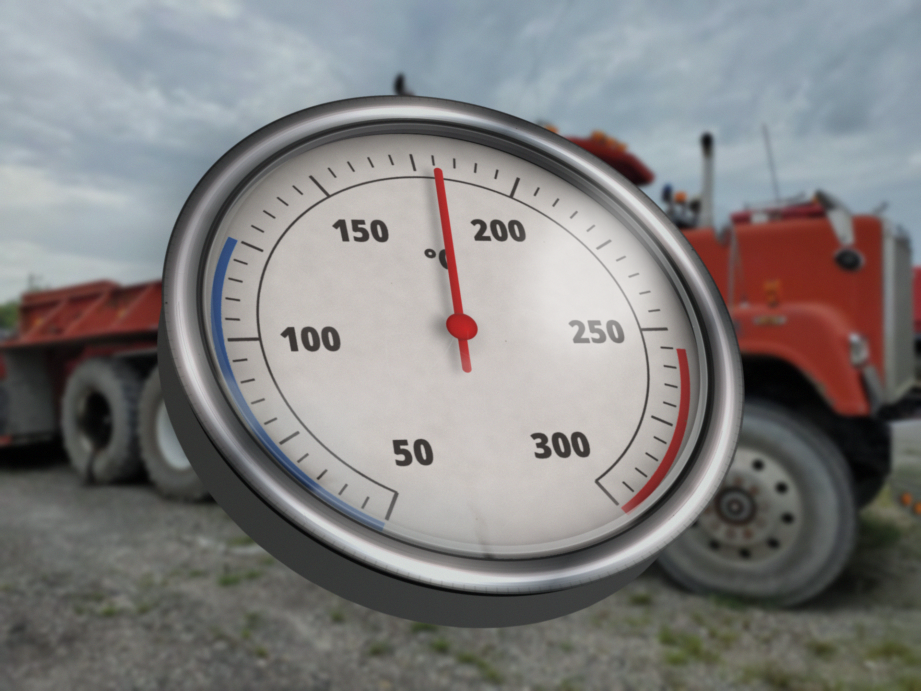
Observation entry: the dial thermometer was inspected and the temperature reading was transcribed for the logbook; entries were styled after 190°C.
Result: 180°C
